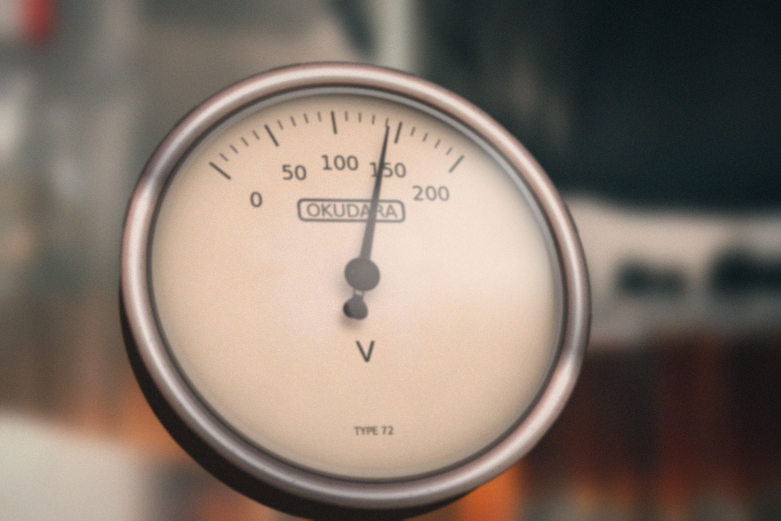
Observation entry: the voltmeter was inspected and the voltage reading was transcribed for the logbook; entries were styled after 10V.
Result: 140V
